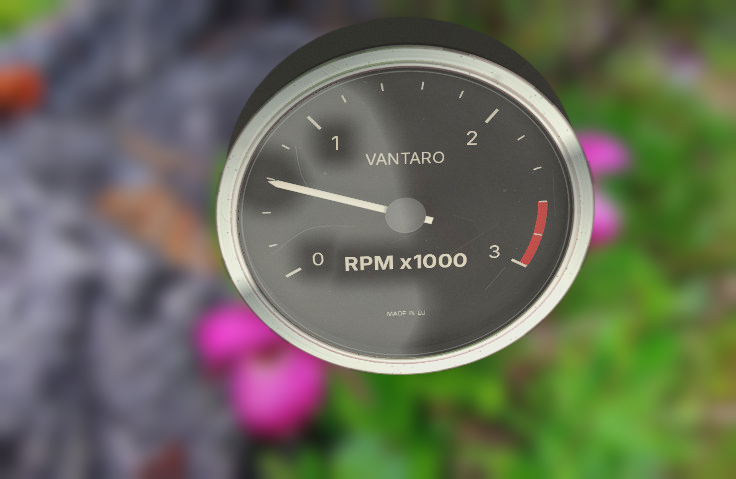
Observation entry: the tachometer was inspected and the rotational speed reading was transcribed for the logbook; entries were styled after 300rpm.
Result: 600rpm
